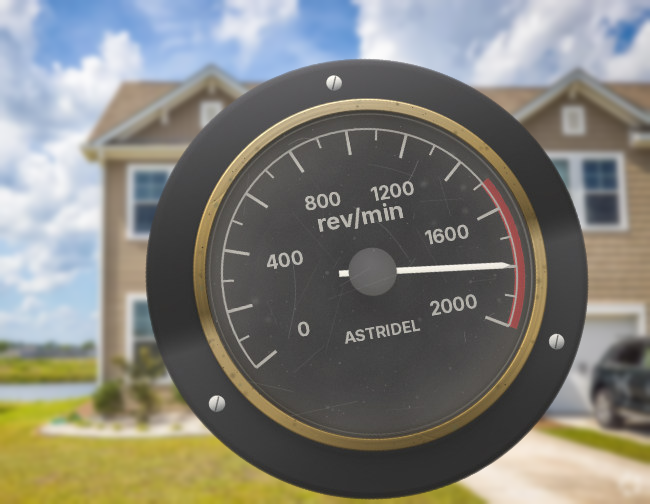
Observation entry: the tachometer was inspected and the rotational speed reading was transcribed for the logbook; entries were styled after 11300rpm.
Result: 1800rpm
